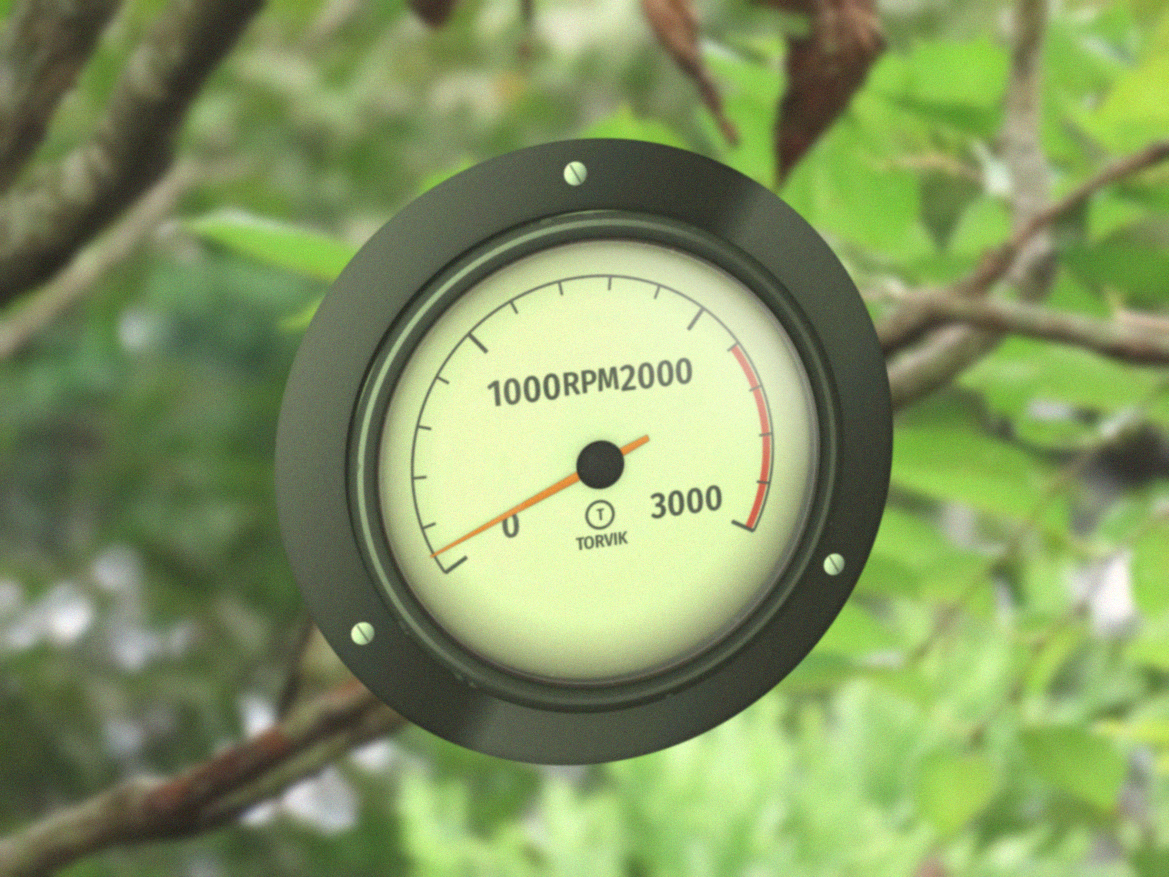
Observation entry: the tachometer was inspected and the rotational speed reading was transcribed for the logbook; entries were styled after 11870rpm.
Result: 100rpm
